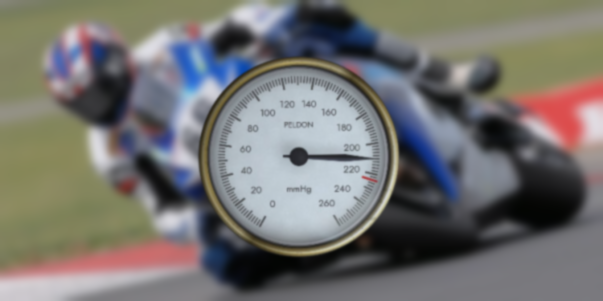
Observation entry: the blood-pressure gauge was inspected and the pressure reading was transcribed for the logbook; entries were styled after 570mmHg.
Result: 210mmHg
